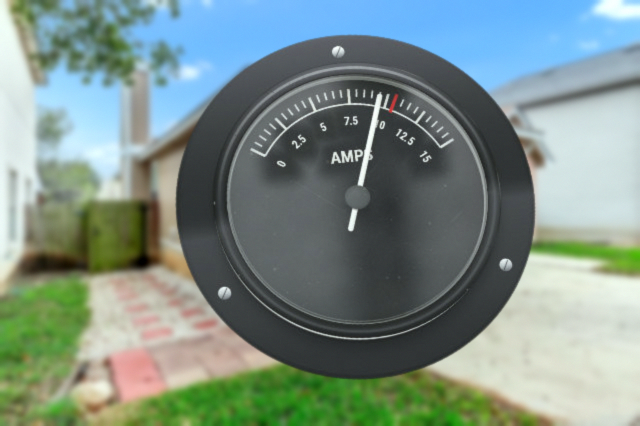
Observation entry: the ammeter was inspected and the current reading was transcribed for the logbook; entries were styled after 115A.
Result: 9.5A
